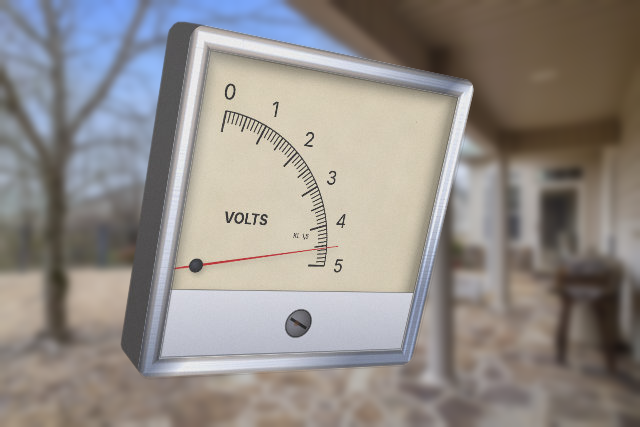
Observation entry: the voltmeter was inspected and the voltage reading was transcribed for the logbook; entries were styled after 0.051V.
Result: 4.5V
